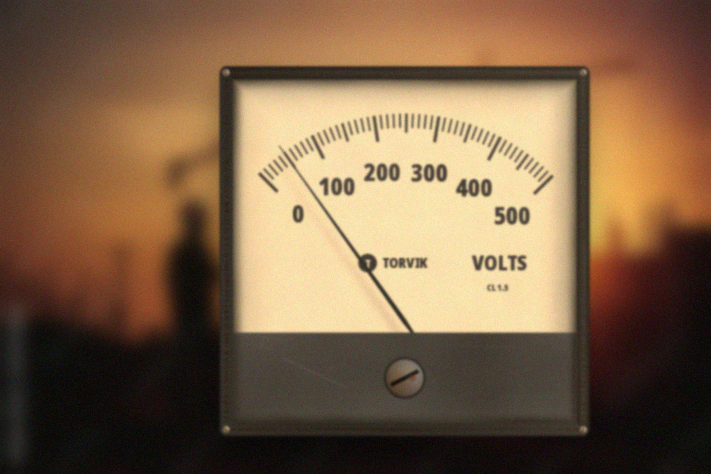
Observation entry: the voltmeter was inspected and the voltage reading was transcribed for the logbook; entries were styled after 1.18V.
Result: 50V
